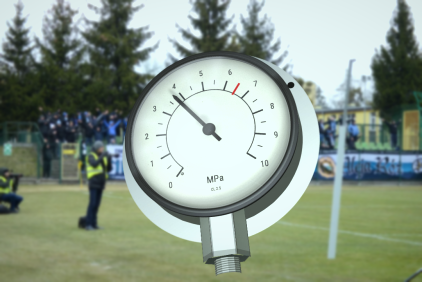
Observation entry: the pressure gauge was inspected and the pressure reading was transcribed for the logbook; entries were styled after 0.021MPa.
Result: 3.75MPa
